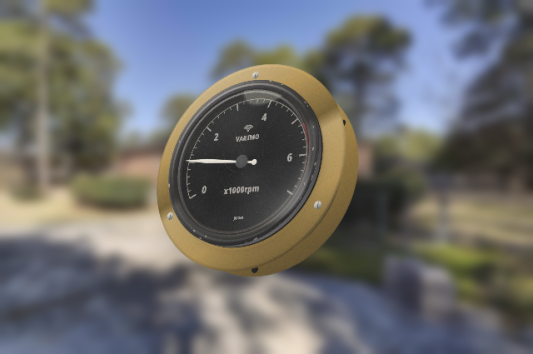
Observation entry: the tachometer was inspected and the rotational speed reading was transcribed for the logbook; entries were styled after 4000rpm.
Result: 1000rpm
